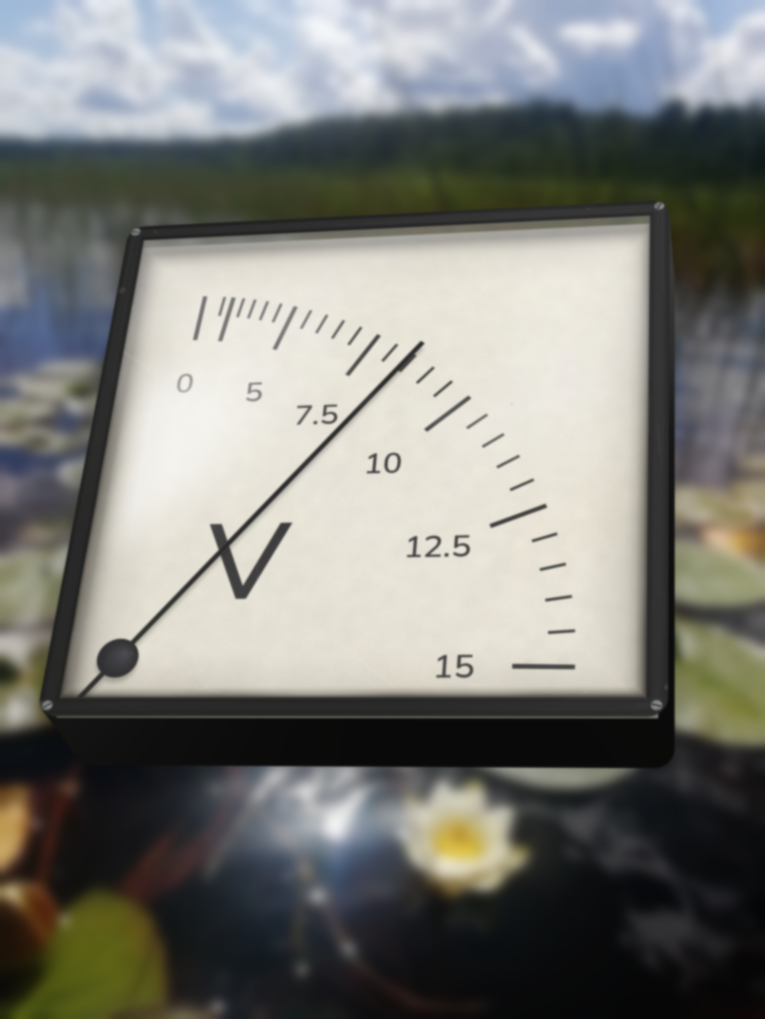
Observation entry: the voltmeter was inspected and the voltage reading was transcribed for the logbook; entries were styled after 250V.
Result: 8.5V
